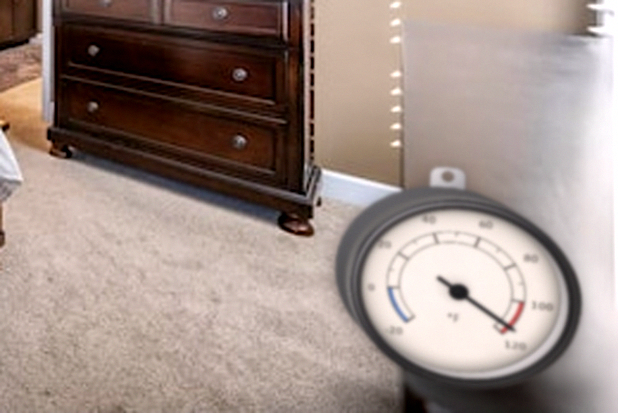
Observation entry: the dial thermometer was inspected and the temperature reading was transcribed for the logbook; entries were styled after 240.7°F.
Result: 115°F
